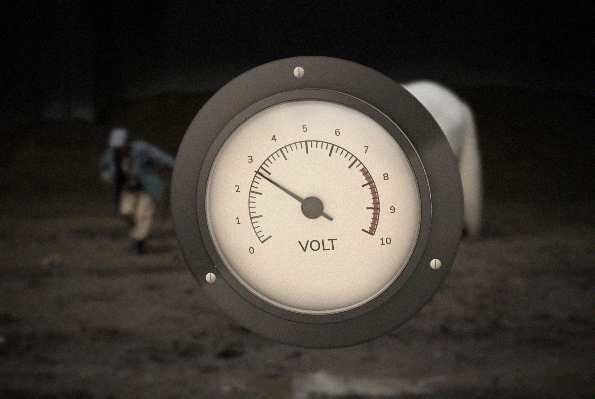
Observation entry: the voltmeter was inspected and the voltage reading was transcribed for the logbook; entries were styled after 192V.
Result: 2.8V
